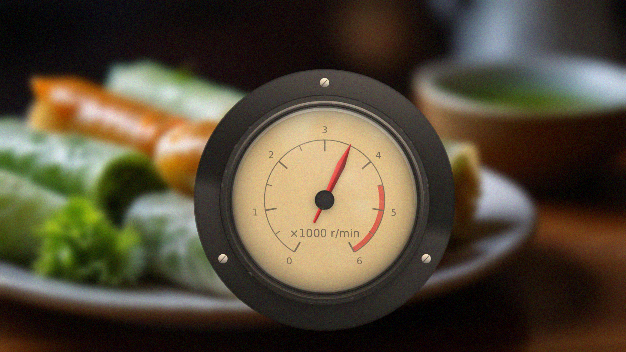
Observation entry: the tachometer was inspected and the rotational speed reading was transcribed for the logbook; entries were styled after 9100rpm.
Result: 3500rpm
